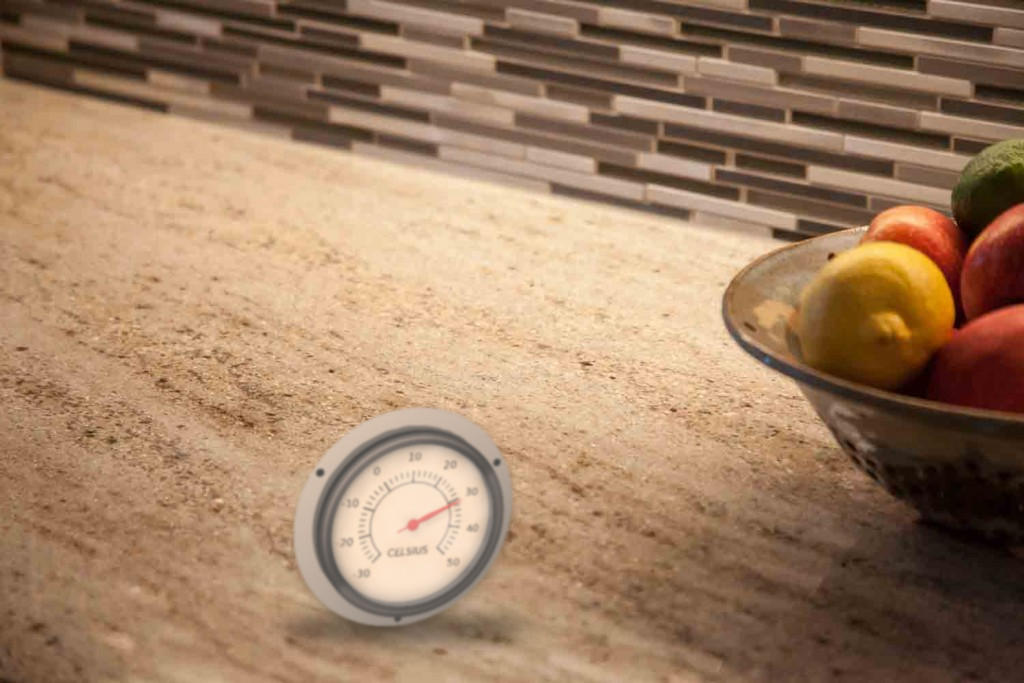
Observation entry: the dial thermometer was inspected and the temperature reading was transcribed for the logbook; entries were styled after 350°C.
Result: 30°C
